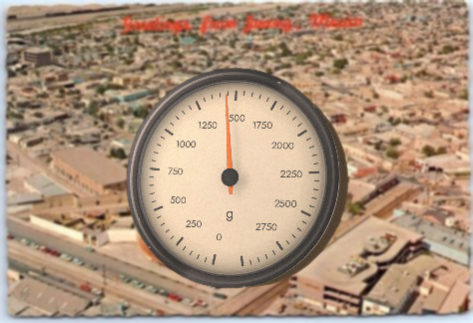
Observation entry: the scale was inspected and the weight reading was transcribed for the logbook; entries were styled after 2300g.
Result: 1450g
